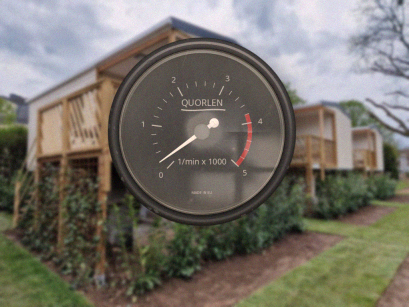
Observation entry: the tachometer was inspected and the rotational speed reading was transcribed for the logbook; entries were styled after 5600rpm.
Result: 200rpm
